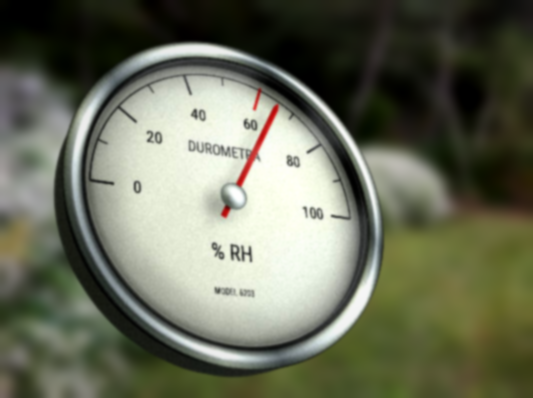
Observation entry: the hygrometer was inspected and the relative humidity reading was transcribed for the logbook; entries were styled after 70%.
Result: 65%
